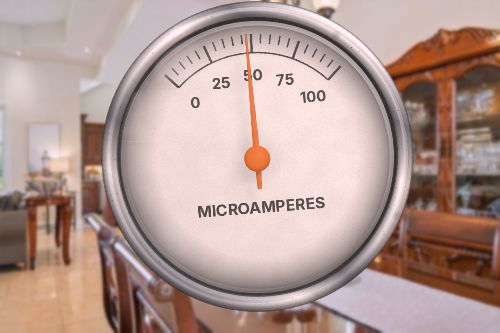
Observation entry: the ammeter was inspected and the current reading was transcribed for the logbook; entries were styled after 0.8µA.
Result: 47.5µA
